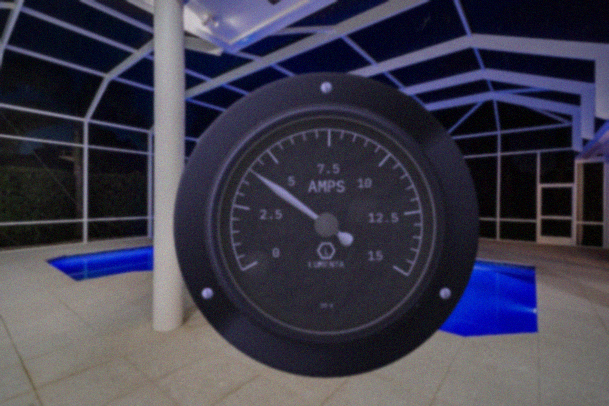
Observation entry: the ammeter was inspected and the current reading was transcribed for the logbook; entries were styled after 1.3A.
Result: 4A
